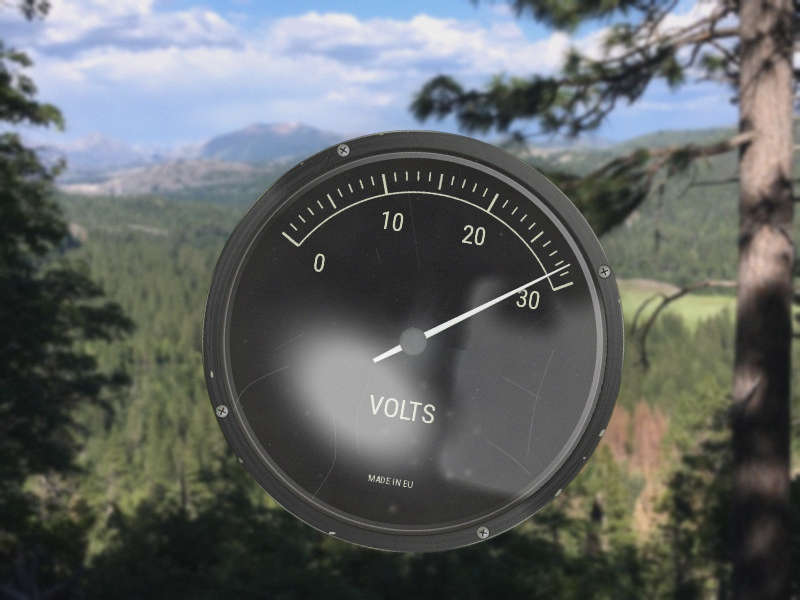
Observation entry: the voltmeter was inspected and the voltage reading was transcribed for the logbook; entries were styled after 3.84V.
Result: 28.5V
